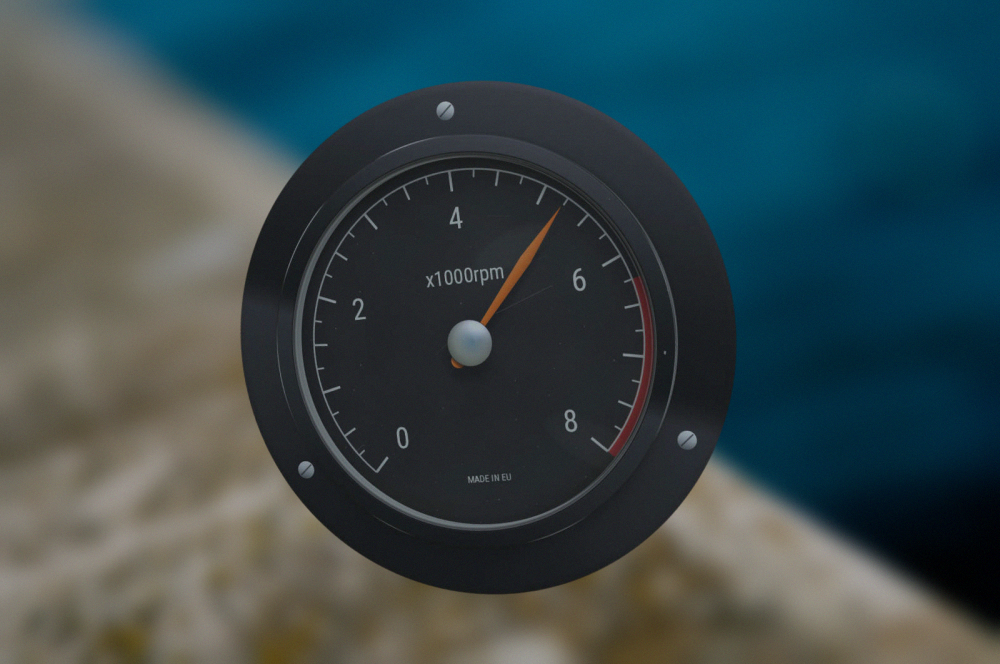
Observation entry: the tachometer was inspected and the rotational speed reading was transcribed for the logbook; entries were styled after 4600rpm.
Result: 5250rpm
